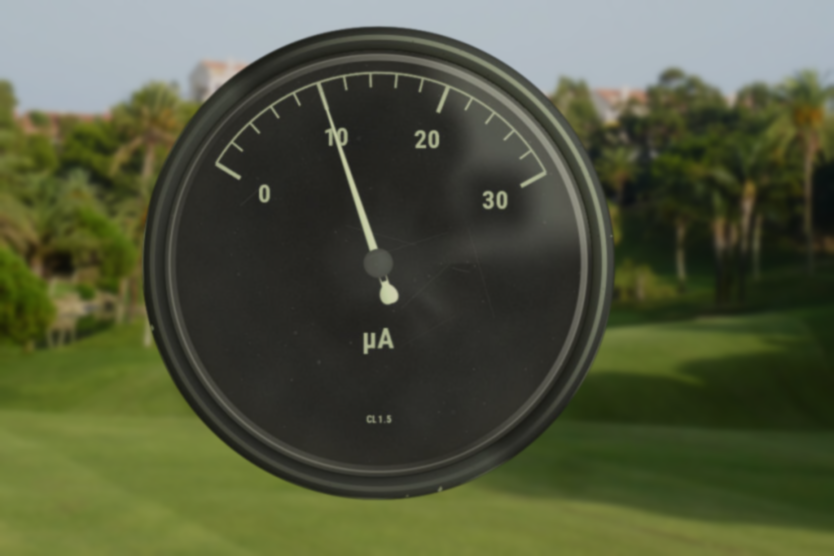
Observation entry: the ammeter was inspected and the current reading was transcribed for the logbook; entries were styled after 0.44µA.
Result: 10µA
